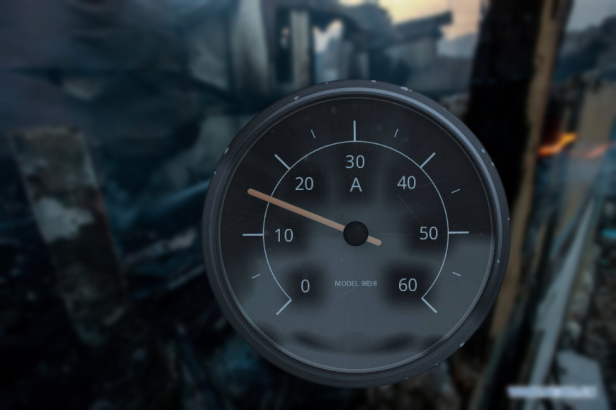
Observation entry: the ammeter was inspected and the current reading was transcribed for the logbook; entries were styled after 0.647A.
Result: 15A
